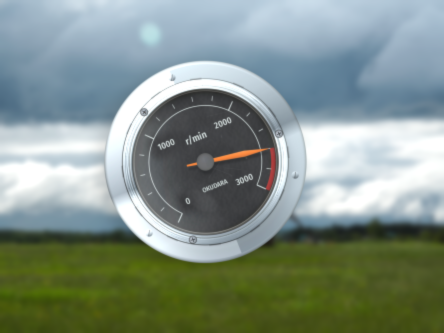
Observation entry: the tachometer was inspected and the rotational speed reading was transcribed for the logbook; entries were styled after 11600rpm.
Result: 2600rpm
